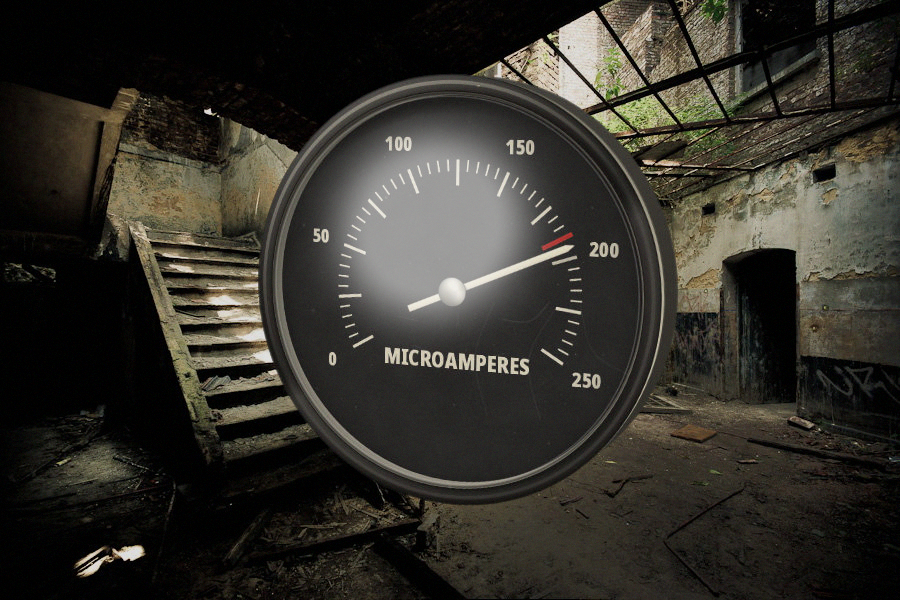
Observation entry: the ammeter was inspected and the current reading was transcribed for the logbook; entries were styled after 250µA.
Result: 195µA
